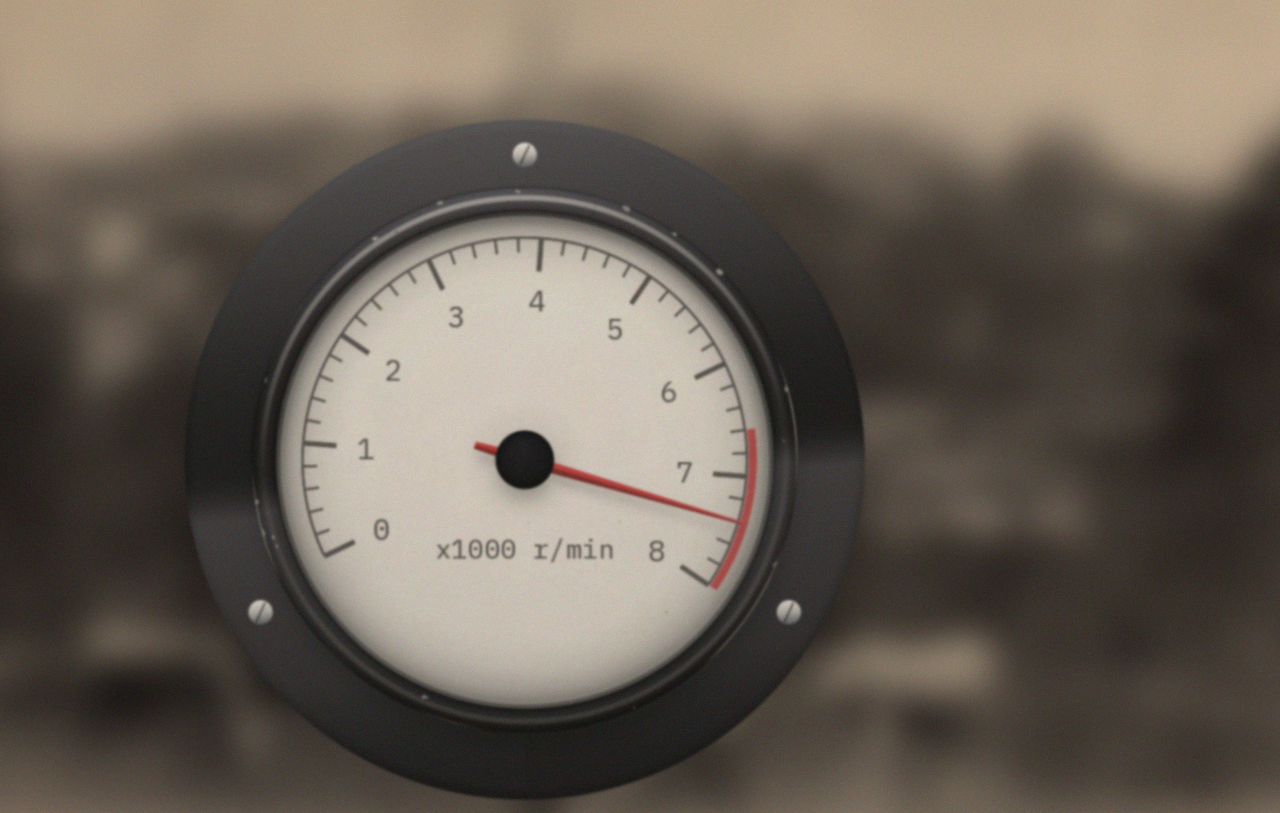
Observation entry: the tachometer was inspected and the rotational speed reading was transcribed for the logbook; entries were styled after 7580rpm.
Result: 7400rpm
